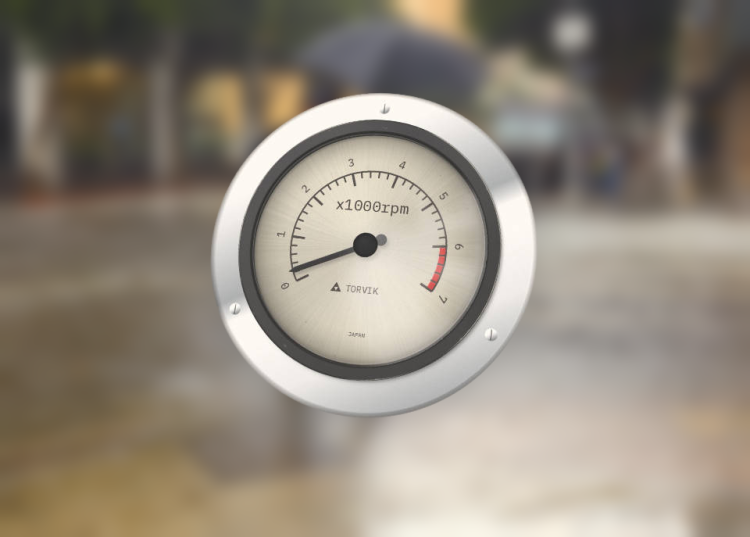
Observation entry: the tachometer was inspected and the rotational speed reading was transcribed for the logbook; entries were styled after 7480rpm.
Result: 200rpm
